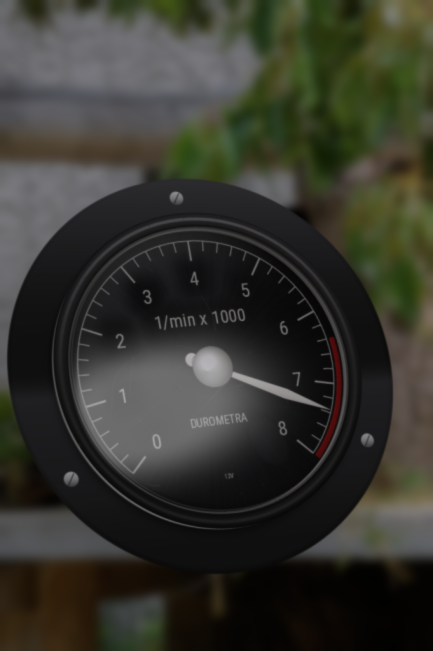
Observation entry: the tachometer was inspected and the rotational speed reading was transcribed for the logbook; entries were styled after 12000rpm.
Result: 7400rpm
